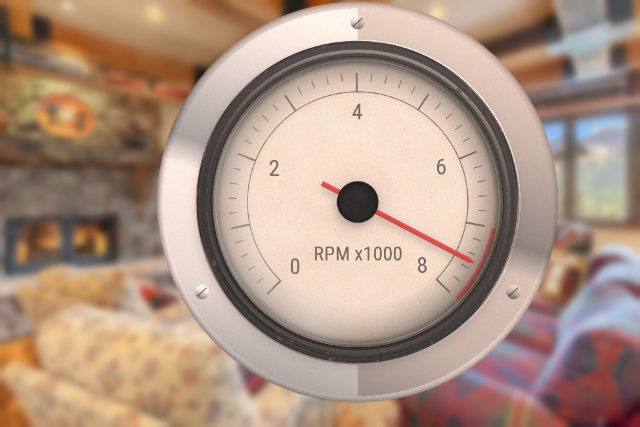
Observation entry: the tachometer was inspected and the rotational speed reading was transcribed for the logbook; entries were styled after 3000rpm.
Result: 7500rpm
